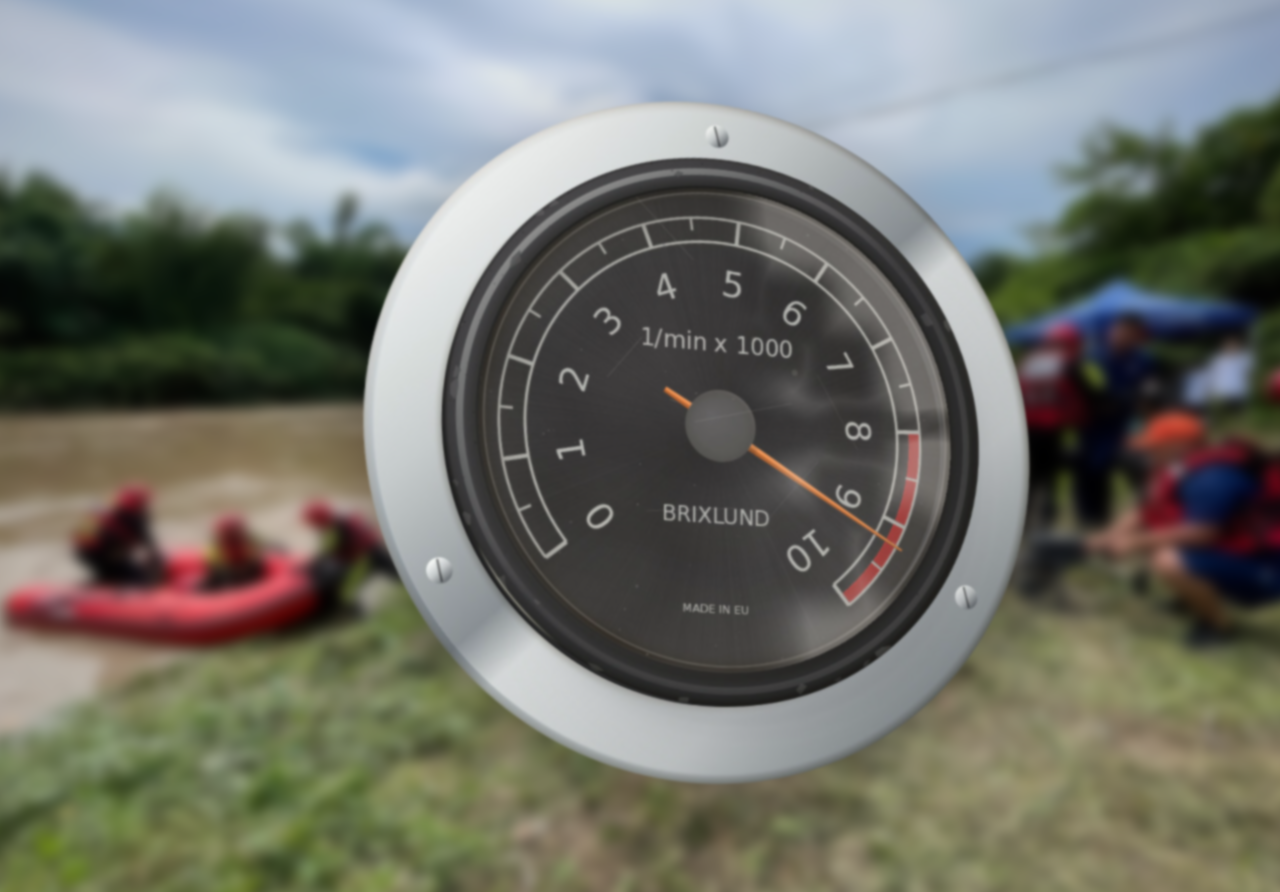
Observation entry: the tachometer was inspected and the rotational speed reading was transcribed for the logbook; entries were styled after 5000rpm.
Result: 9250rpm
